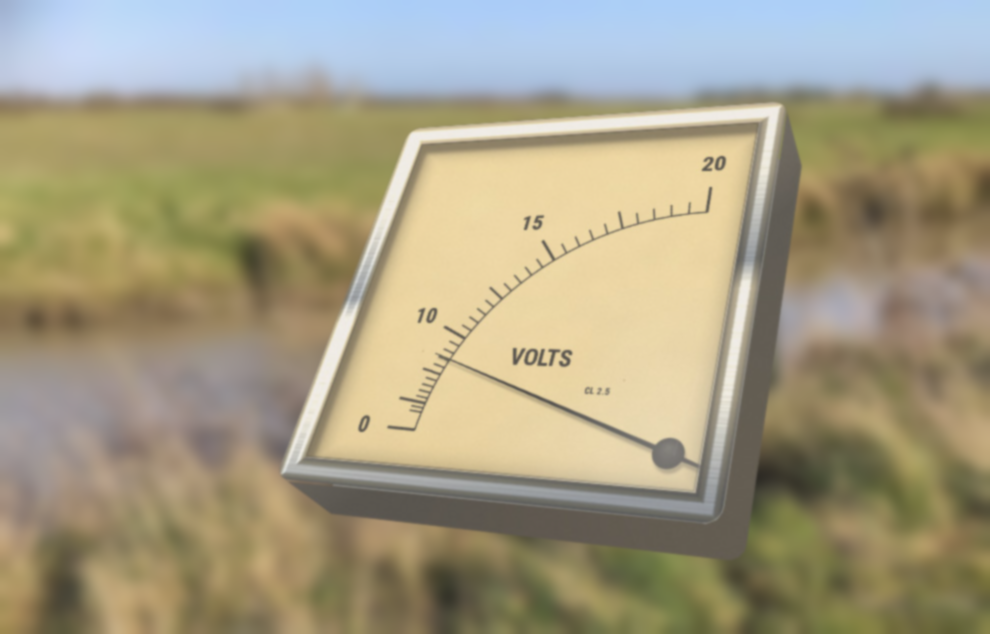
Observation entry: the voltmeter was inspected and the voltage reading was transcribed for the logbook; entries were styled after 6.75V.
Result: 8.5V
